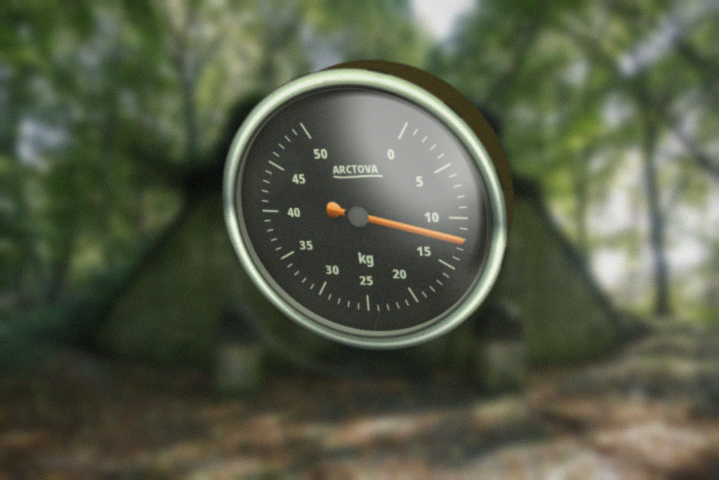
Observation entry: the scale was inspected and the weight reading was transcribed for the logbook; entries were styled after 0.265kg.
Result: 12kg
